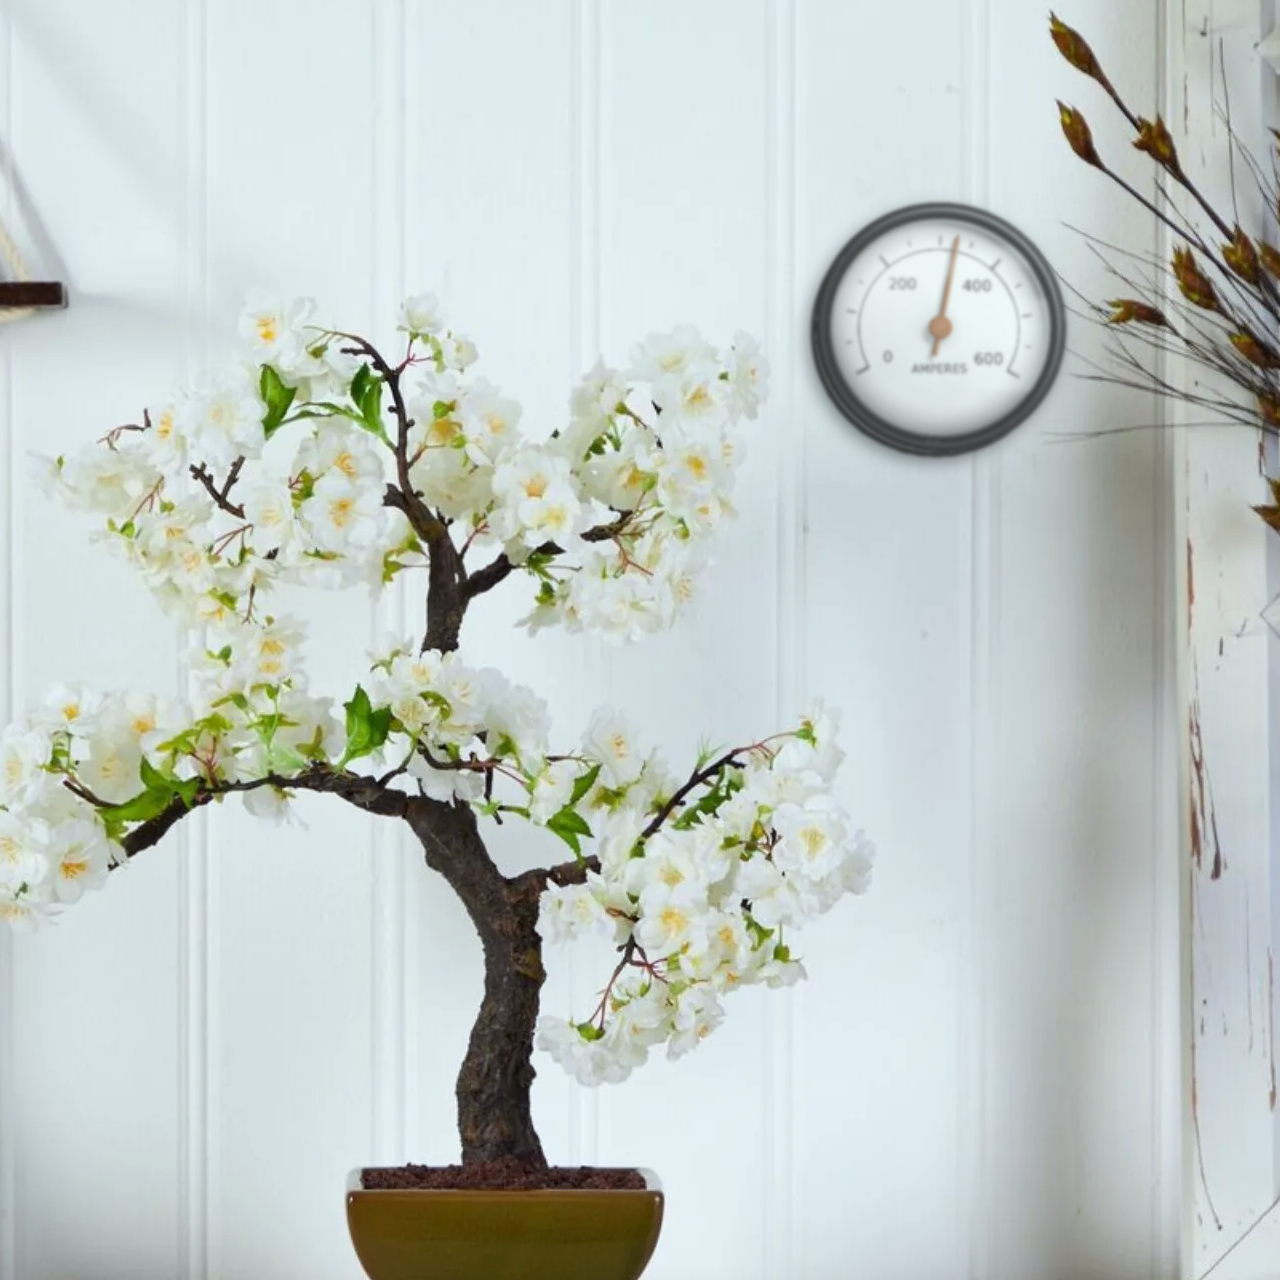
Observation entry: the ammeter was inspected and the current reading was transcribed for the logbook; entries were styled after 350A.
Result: 325A
